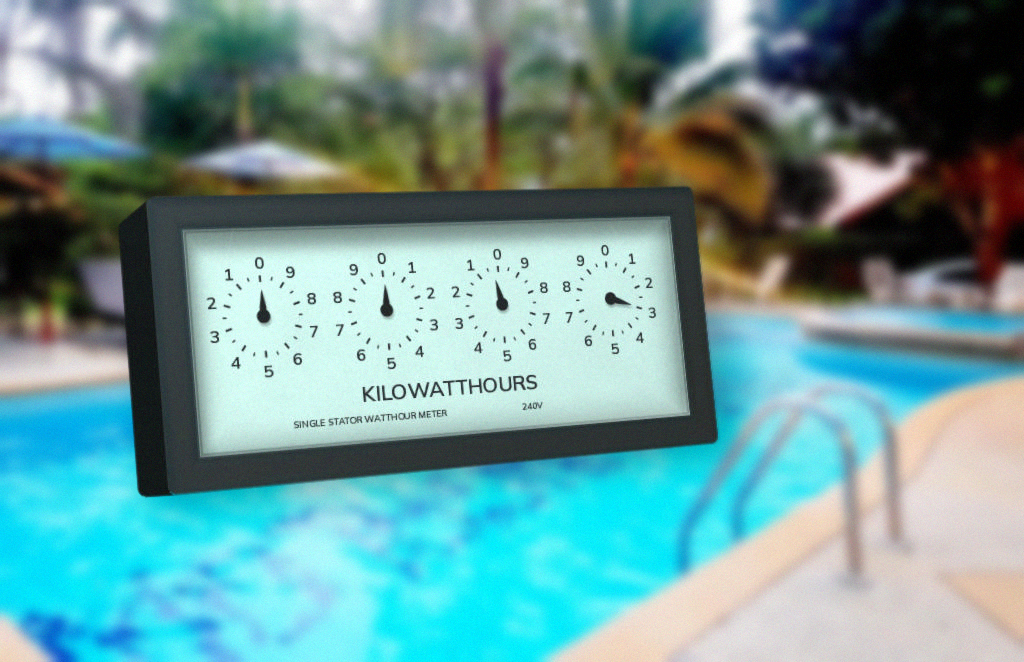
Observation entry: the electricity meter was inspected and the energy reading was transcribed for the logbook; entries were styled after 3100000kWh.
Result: 3kWh
